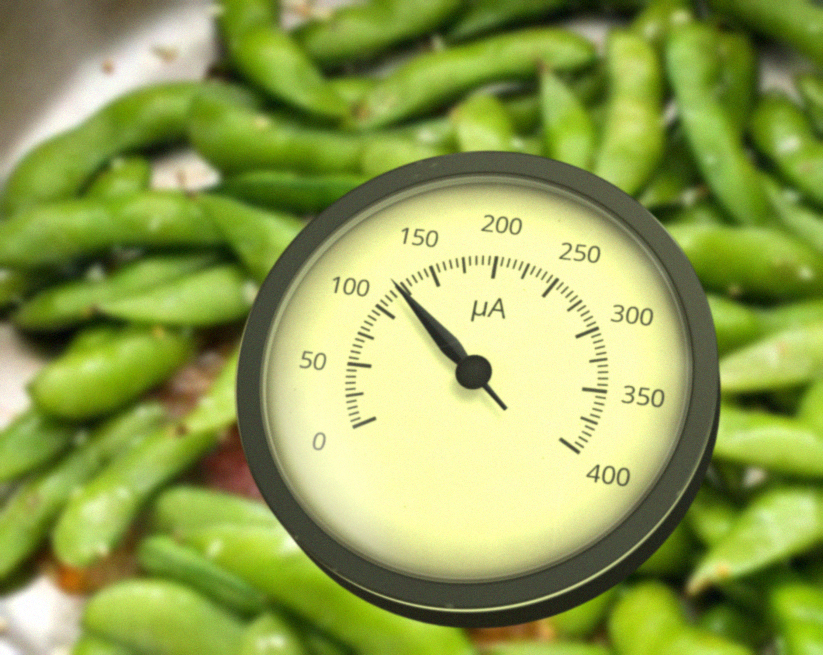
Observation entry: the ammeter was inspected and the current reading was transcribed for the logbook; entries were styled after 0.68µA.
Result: 120µA
